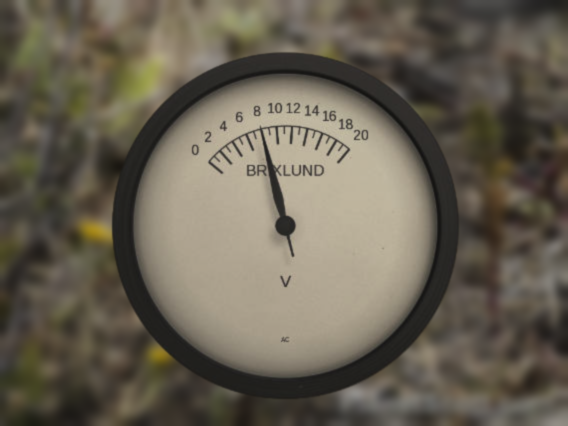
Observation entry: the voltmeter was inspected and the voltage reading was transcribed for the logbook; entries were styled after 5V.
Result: 8V
